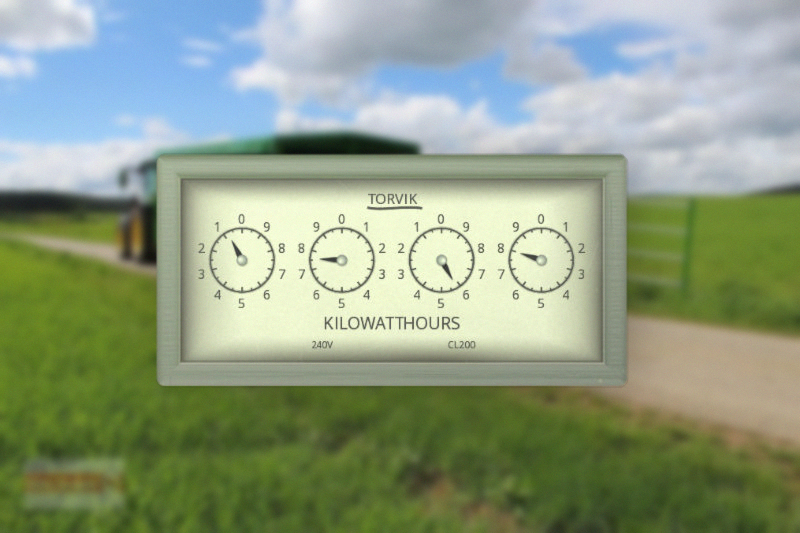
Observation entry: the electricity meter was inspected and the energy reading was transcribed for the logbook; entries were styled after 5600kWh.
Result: 758kWh
